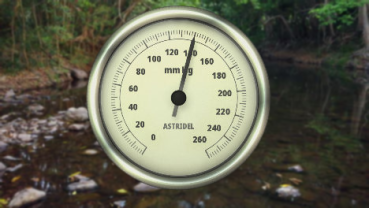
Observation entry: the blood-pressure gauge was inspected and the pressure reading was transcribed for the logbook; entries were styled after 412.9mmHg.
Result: 140mmHg
